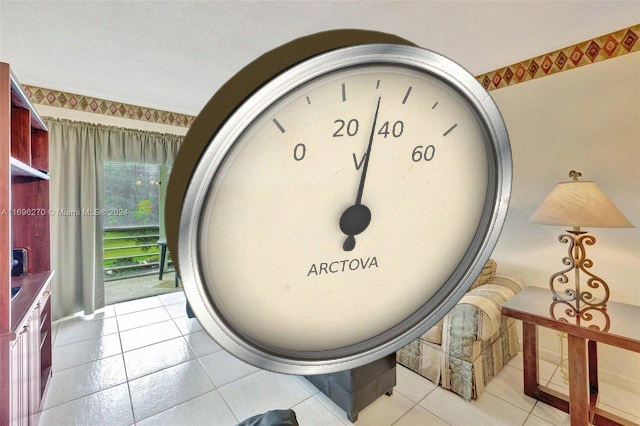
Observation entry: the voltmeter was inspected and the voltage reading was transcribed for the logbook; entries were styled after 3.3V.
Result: 30V
